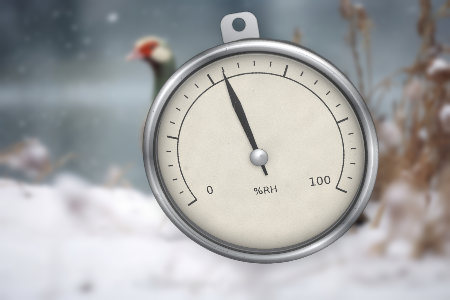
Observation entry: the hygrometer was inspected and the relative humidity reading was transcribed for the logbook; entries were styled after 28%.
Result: 44%
